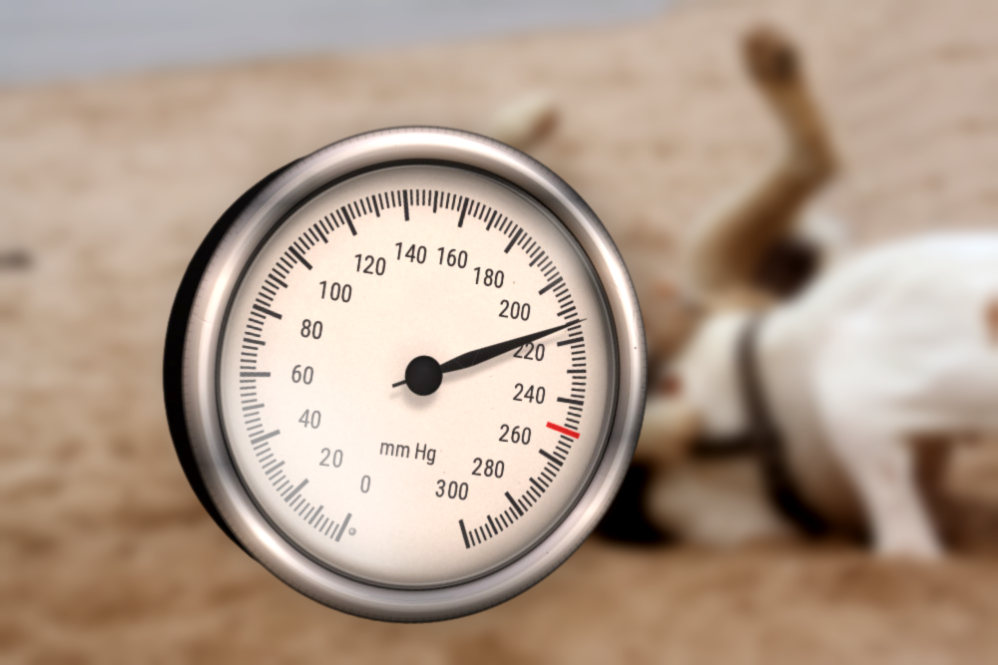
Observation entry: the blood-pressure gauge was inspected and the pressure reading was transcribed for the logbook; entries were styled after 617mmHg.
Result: 214mmHg
